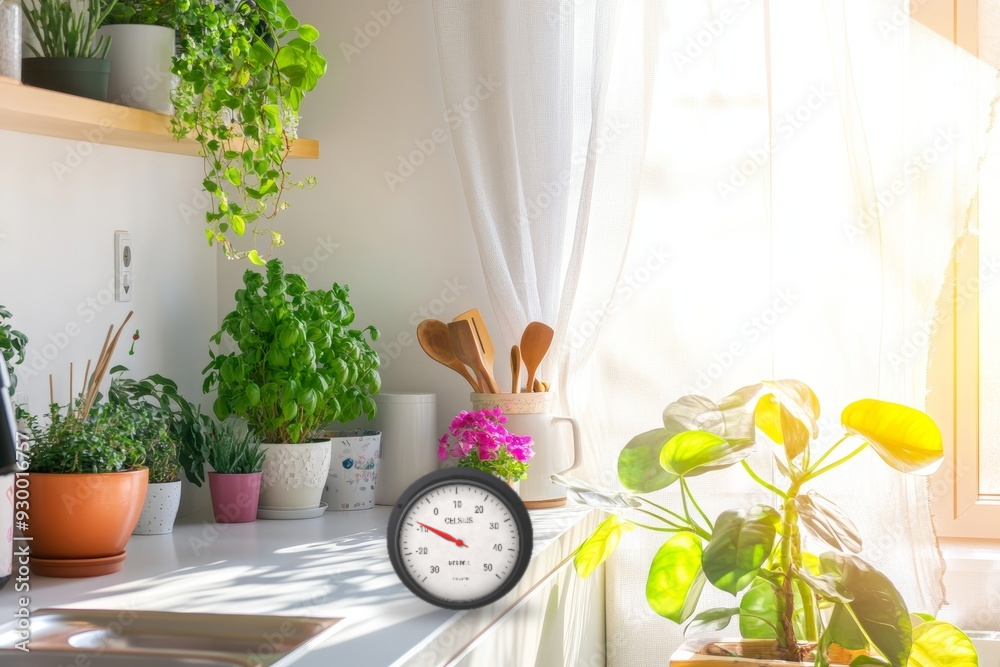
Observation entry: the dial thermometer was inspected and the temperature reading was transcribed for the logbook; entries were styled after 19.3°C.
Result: -8°C
